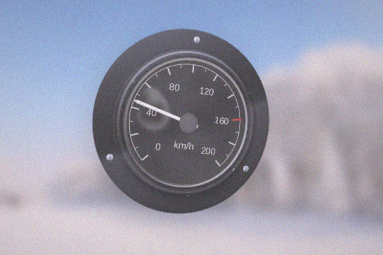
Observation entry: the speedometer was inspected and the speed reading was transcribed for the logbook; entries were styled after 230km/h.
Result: 45km/h
